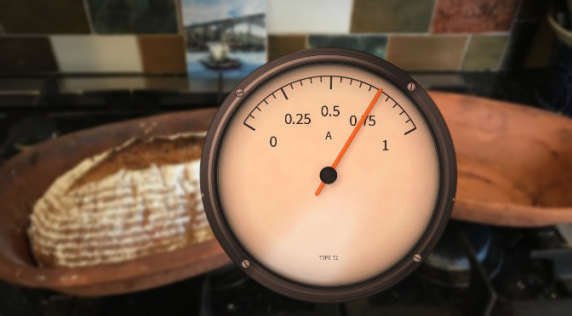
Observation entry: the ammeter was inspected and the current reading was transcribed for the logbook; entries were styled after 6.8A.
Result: 0.75A
